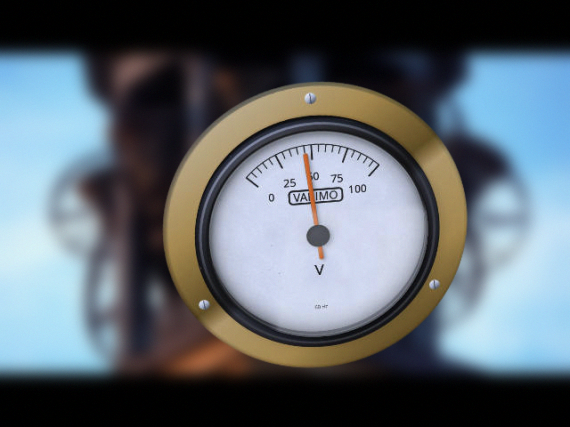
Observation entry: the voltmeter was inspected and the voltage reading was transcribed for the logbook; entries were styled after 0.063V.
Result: 45V
